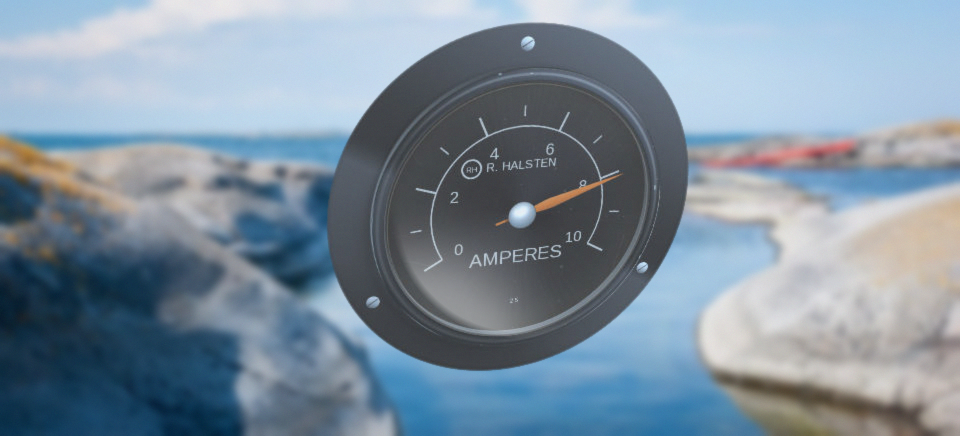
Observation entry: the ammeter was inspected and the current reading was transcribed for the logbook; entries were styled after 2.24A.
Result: 8A
